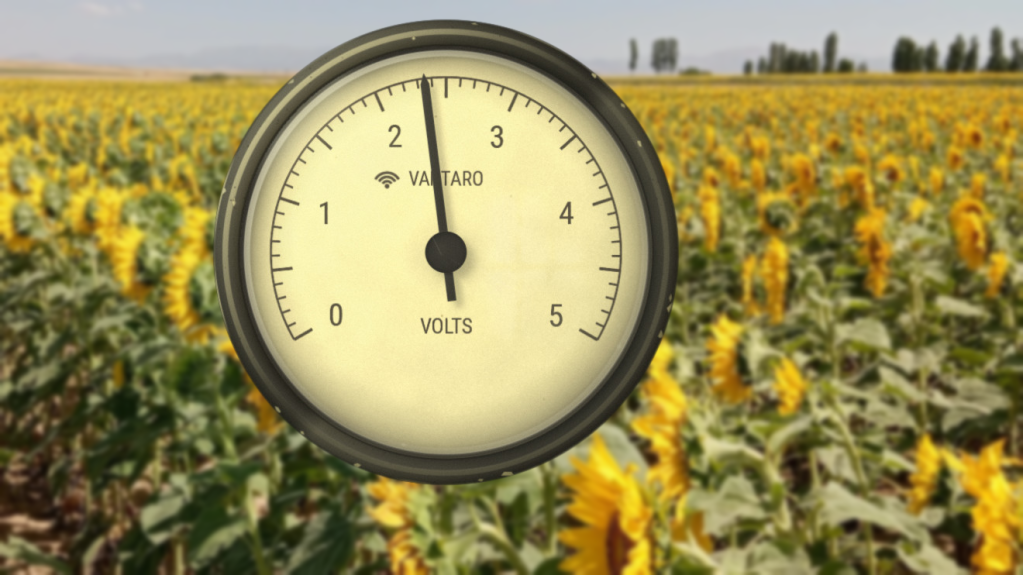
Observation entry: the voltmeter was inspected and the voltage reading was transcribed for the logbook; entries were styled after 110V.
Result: 2.35V
